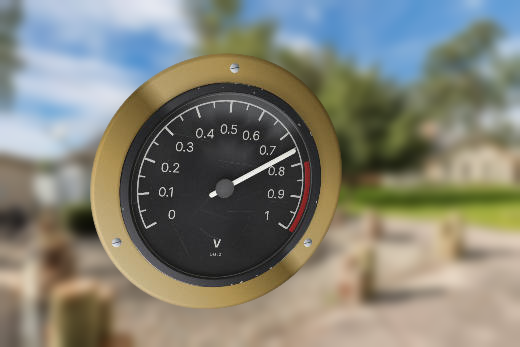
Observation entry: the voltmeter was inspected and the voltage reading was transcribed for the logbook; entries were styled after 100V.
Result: 0.75V
